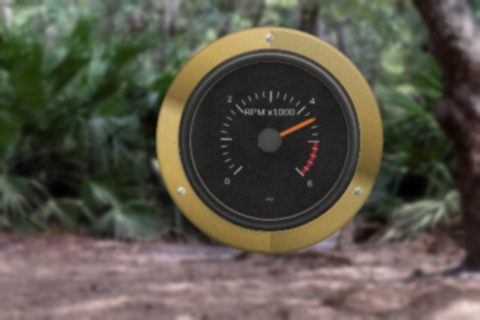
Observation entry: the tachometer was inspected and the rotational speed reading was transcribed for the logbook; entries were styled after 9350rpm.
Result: 4400rpm
